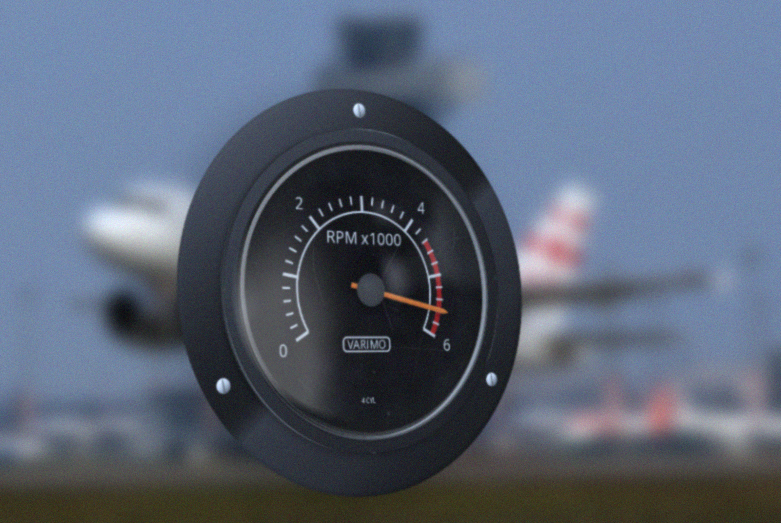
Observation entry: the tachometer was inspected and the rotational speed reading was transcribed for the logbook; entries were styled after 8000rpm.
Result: 5600rpm
